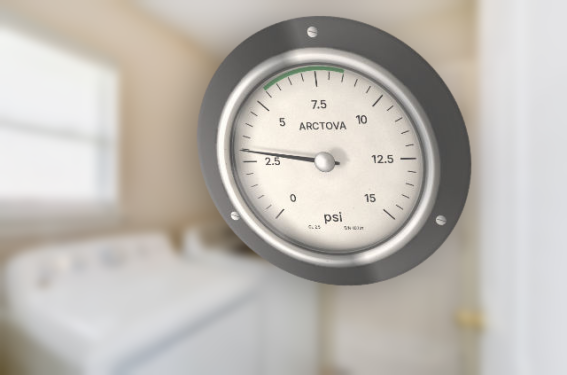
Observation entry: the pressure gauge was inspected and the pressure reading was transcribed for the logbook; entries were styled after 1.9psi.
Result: 3psi
